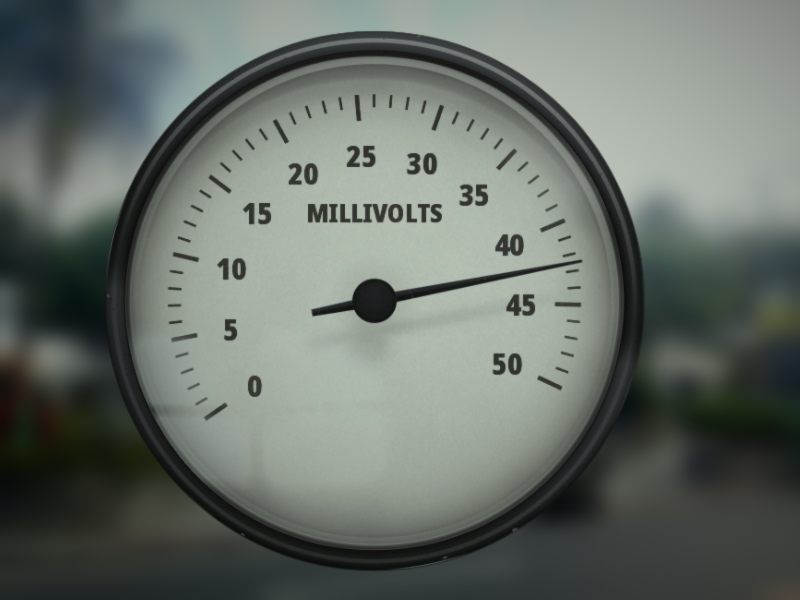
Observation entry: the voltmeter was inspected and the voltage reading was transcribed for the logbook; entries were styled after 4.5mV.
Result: 42.5mV
